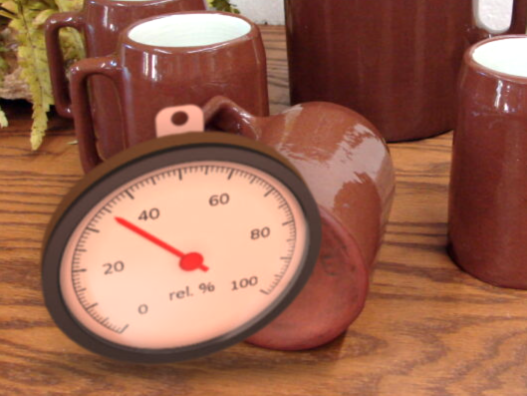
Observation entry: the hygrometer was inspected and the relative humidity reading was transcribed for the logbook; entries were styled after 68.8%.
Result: 35%
